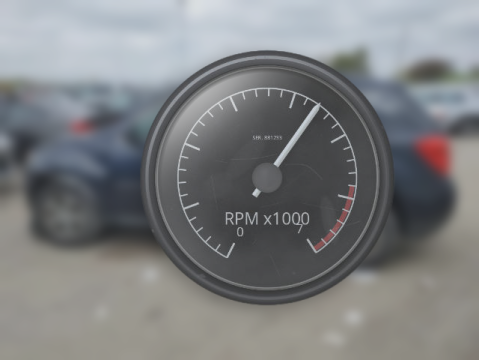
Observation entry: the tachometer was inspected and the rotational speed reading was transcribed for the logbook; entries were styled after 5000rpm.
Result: 4400rpm
